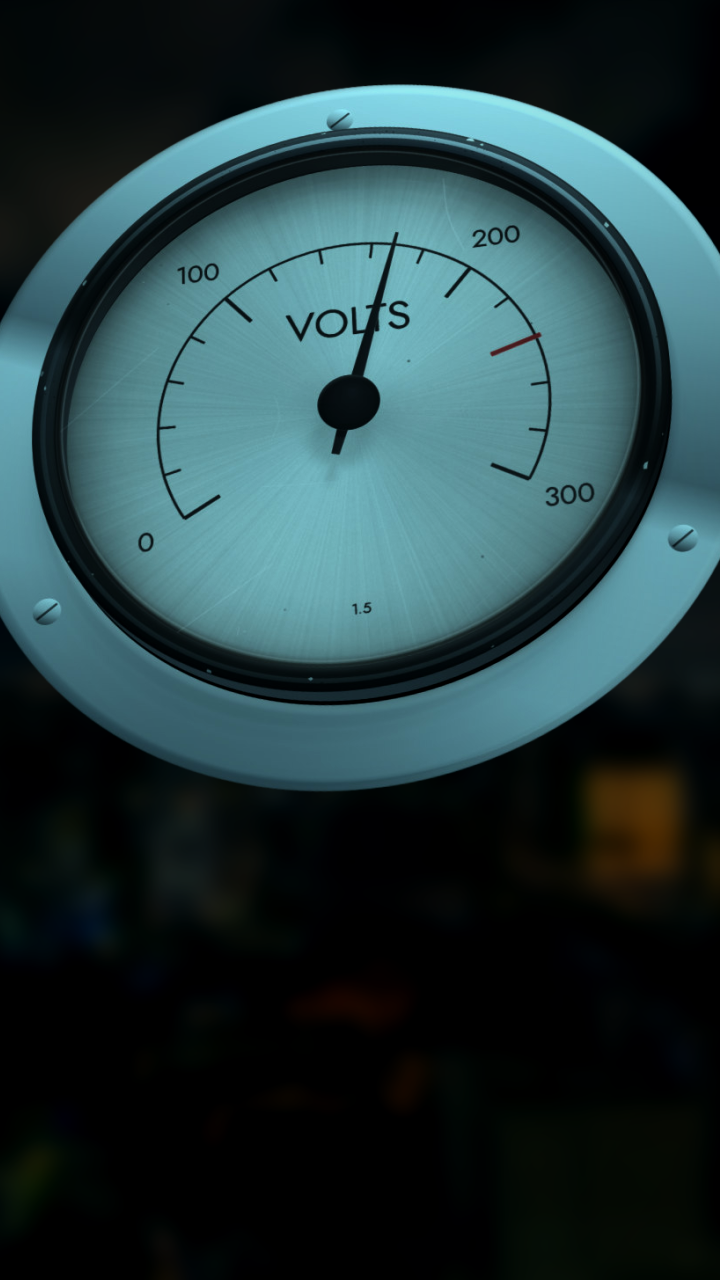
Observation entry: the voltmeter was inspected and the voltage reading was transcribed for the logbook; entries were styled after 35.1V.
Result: 170V
